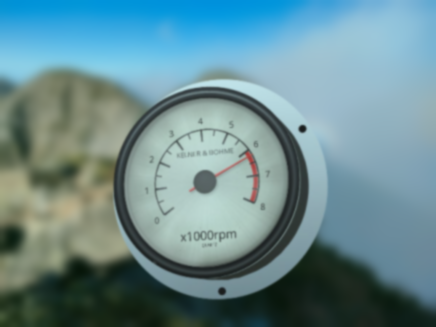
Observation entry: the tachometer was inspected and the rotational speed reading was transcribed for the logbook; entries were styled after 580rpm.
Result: 6250rpm
